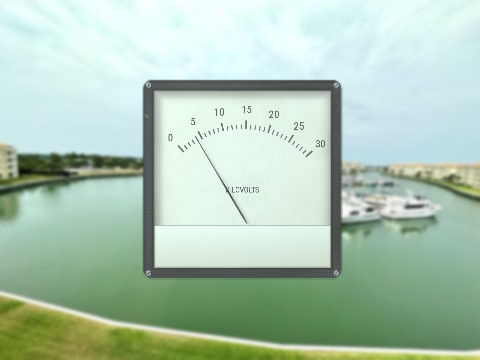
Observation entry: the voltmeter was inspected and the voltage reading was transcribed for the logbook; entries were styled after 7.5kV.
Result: 4kV
